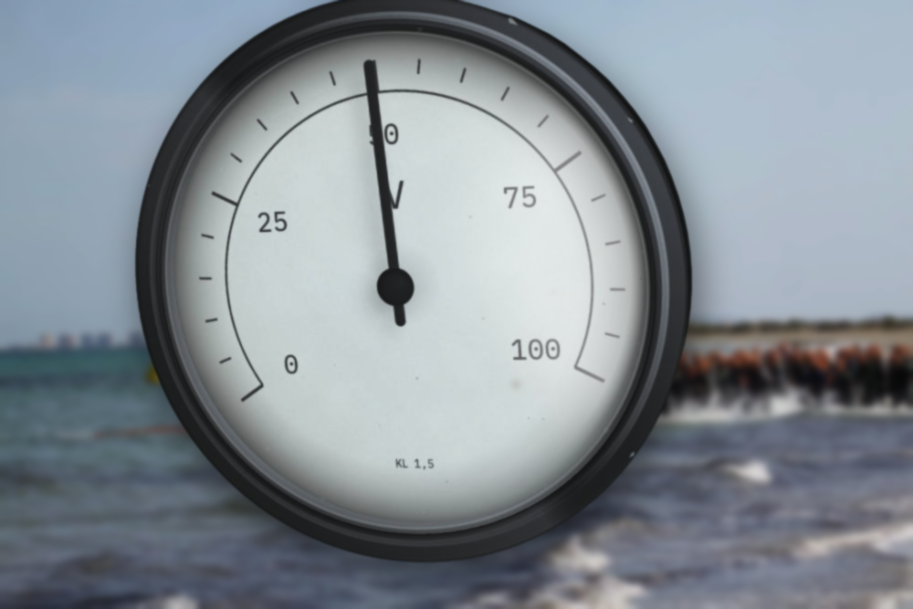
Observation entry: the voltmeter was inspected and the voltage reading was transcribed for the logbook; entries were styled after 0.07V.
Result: 50V
